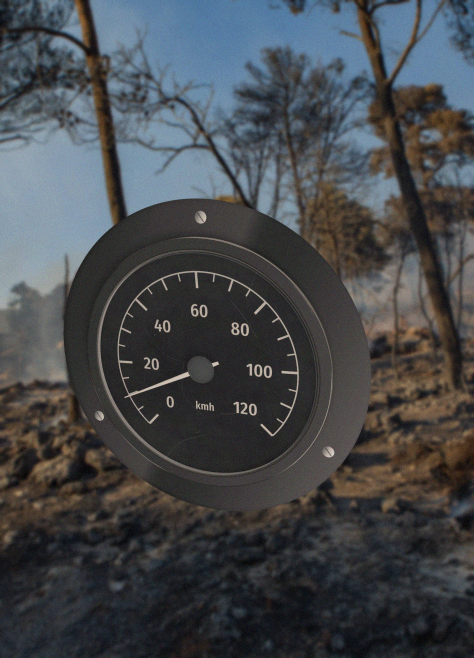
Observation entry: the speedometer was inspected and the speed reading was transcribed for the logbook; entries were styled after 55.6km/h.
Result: 10km/h
